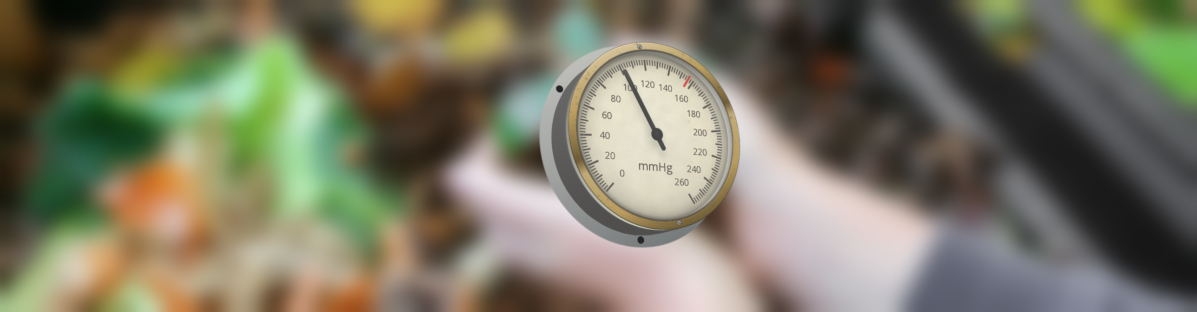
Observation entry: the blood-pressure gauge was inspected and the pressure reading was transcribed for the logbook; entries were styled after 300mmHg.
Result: 100mmHg
